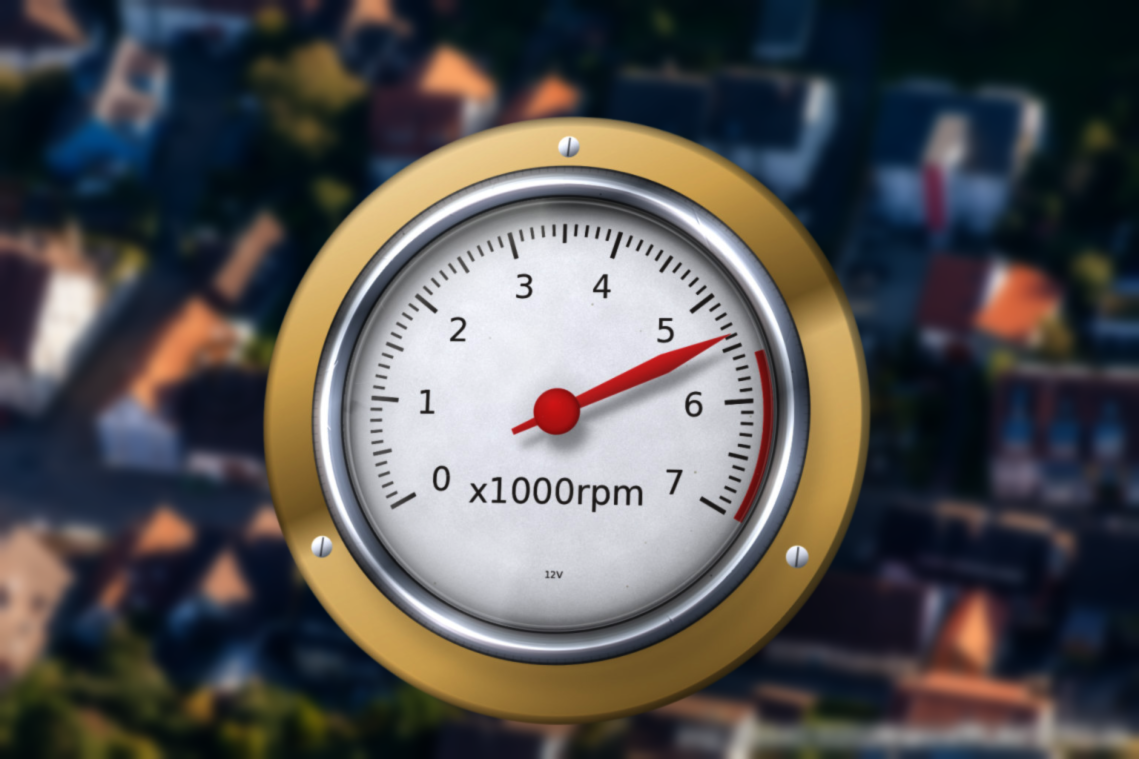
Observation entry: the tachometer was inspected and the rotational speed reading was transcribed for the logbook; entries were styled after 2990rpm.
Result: 5400rpm
